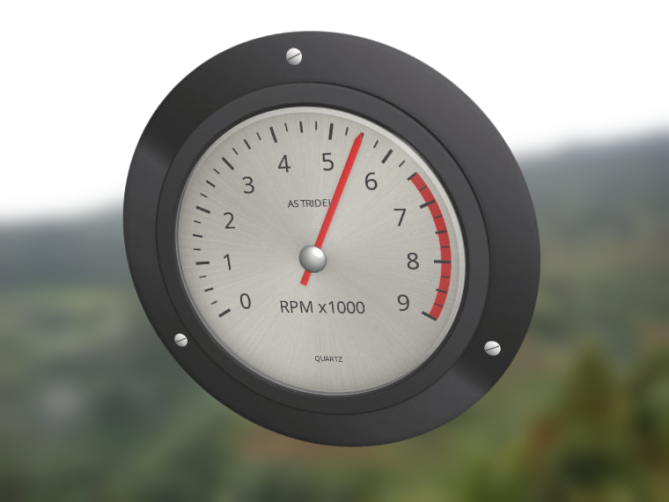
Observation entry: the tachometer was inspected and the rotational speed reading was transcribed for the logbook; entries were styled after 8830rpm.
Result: 5500rpm
